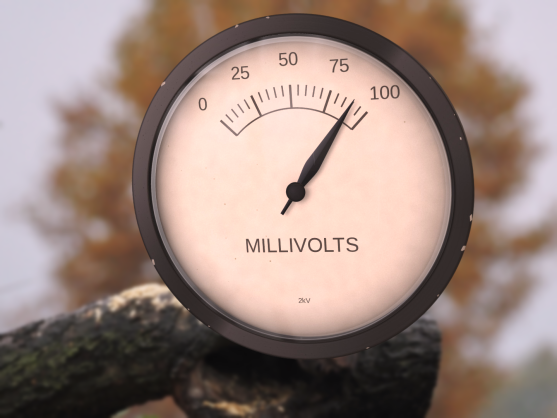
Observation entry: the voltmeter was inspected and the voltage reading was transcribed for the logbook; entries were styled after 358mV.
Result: 90mV
